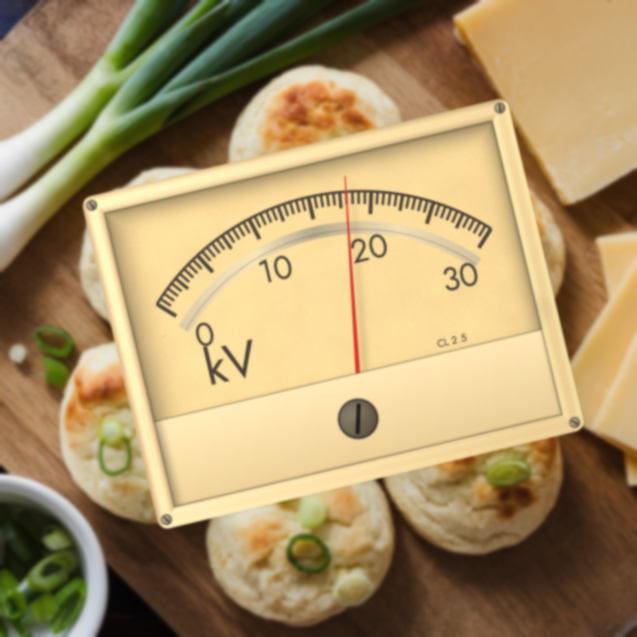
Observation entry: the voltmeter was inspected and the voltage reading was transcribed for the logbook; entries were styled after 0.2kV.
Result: 18kV
